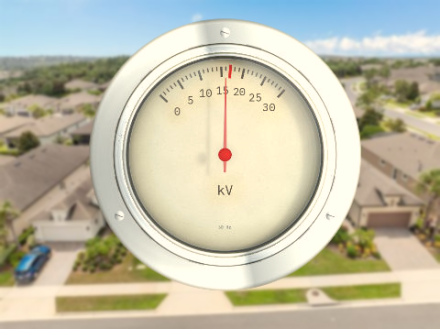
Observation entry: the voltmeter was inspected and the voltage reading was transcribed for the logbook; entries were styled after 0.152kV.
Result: 16kV
